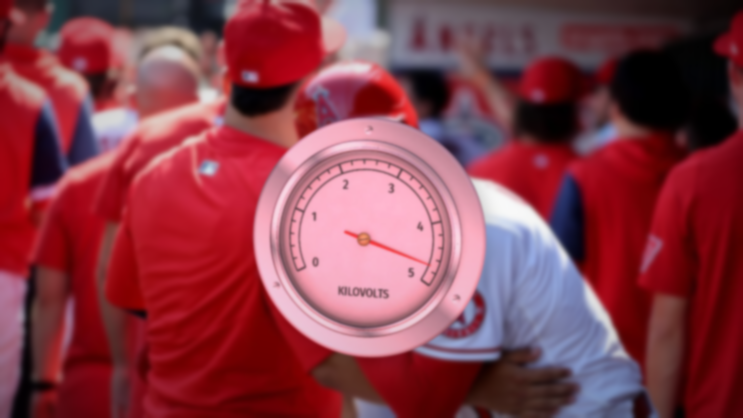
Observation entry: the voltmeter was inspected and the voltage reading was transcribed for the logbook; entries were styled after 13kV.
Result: 4.7kV
